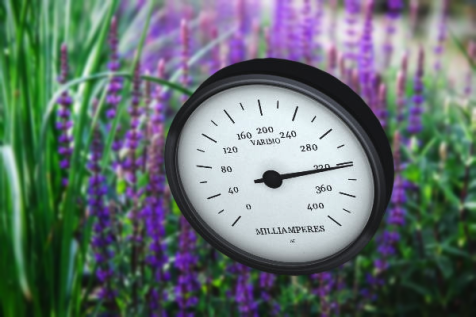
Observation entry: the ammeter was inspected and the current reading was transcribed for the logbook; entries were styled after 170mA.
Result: 320mA
